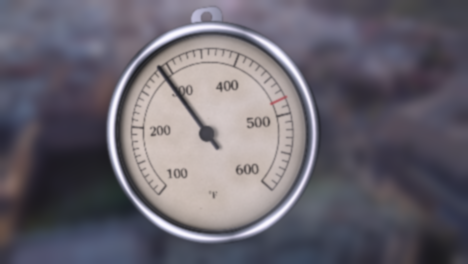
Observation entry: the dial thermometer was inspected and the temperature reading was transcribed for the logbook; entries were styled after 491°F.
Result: 290°F
